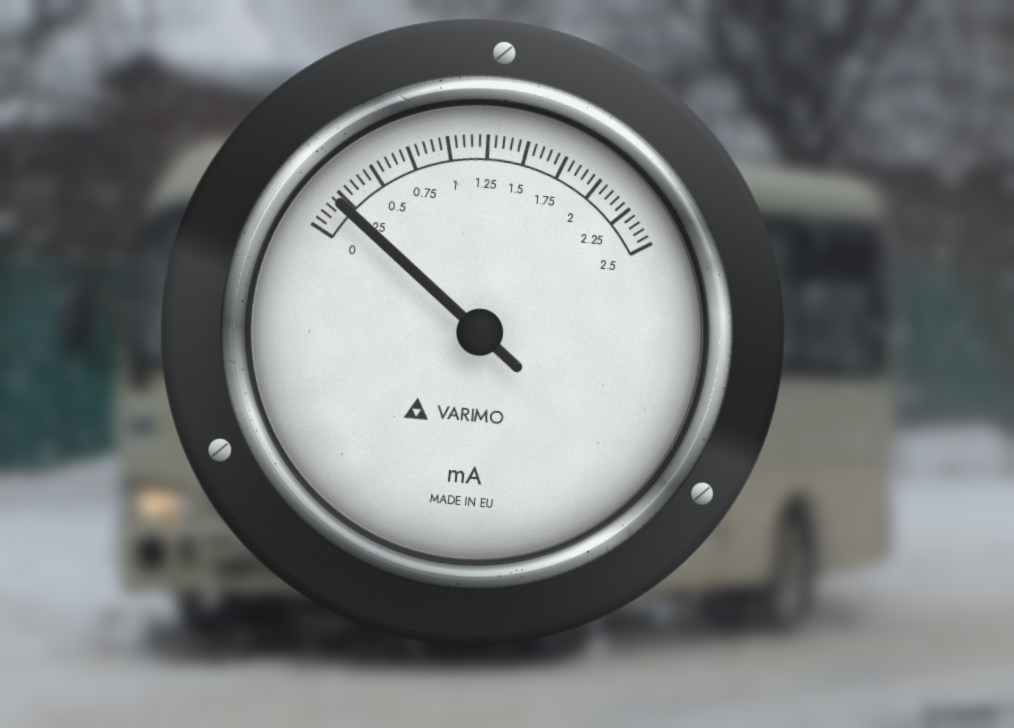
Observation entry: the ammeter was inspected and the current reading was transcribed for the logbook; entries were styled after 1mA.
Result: 0.2mA
